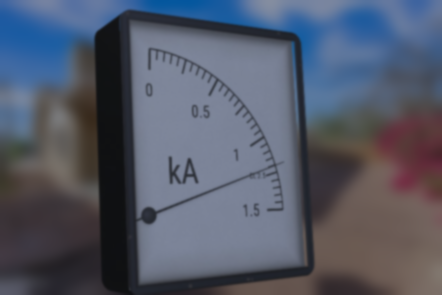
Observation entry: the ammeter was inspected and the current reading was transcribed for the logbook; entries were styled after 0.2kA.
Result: 1.2kA
